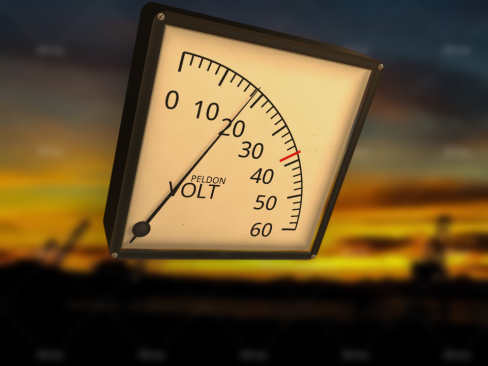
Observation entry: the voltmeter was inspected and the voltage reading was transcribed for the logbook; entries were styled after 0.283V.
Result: 18V
